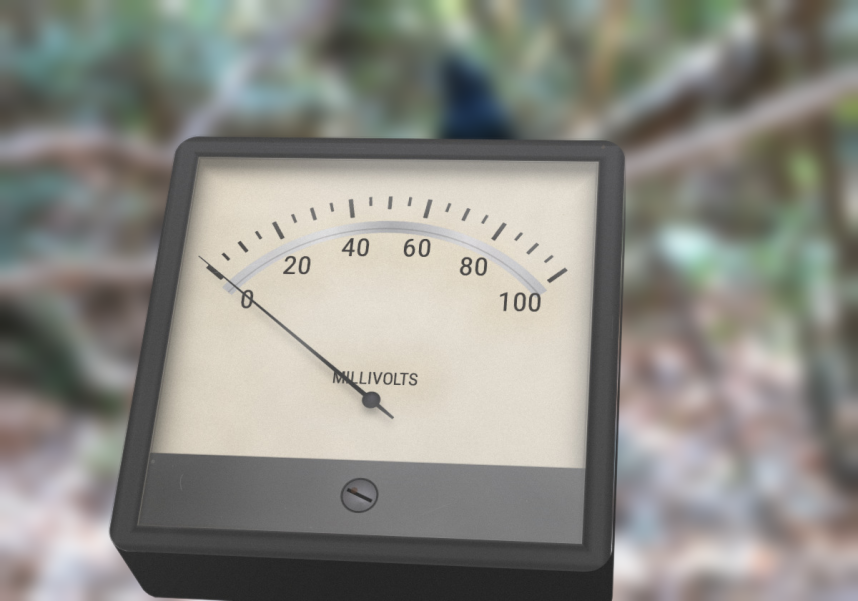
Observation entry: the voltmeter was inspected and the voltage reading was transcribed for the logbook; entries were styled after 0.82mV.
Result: 0mV
